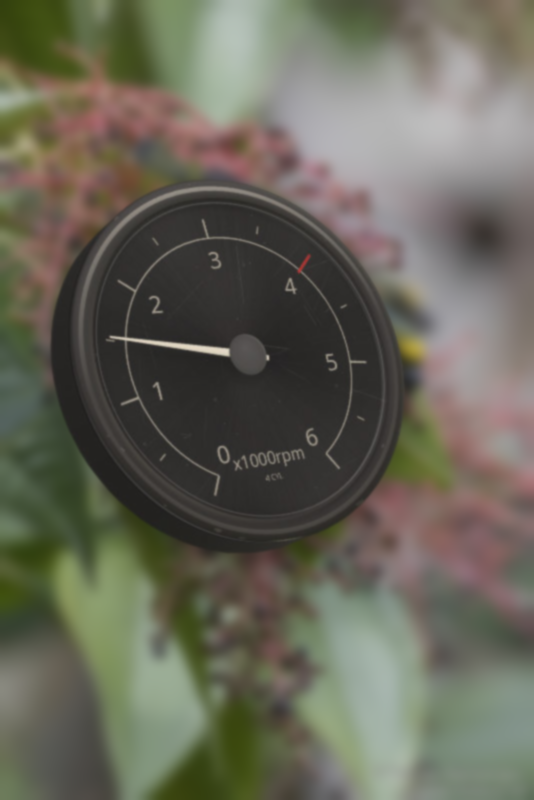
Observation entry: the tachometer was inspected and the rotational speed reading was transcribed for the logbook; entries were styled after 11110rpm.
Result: 1500rpm
